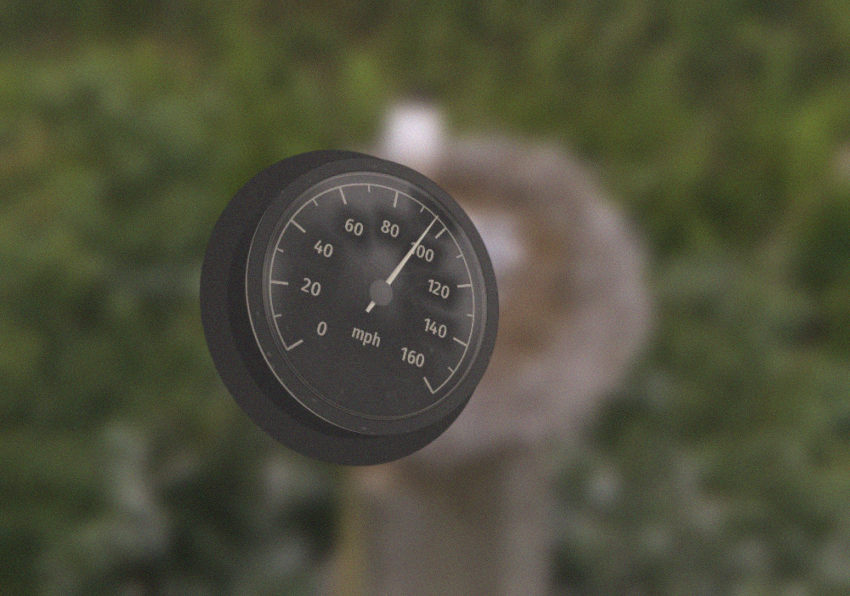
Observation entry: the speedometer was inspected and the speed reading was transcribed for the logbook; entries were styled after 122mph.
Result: 95mph
